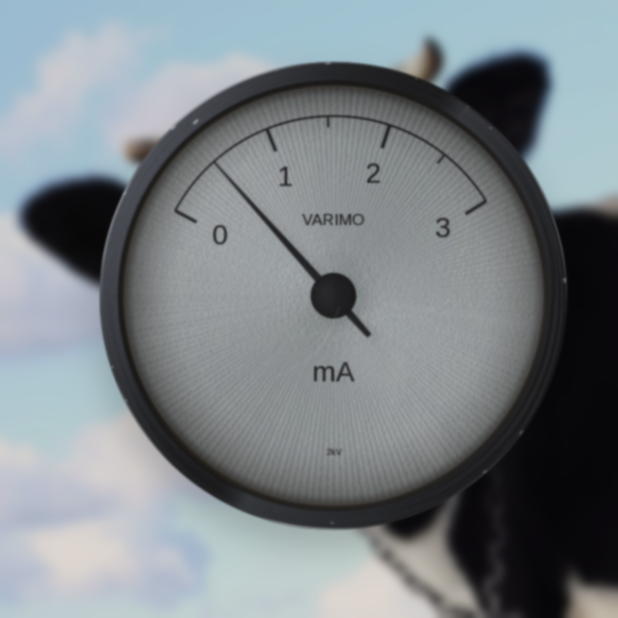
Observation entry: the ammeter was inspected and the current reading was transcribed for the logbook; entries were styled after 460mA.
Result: 0.5mA
